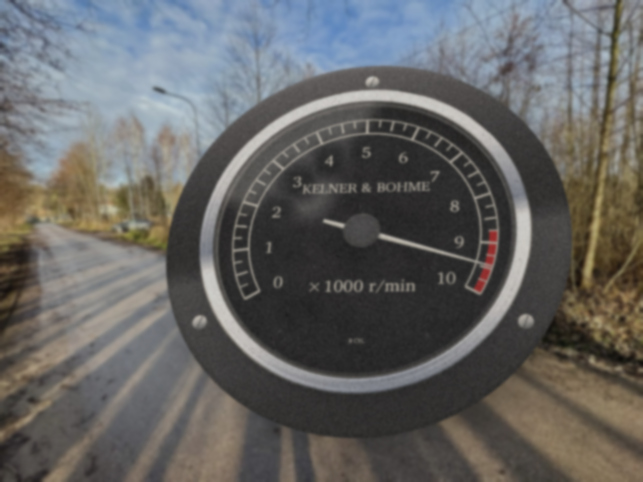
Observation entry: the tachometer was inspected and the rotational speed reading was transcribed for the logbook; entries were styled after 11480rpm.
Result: 9500rpm
